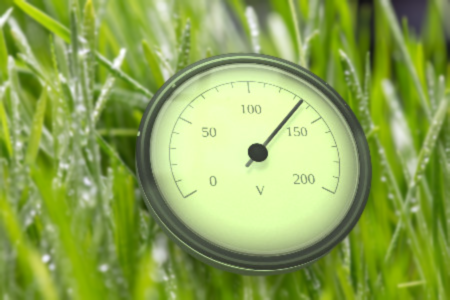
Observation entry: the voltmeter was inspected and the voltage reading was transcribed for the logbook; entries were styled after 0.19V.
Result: 135V
